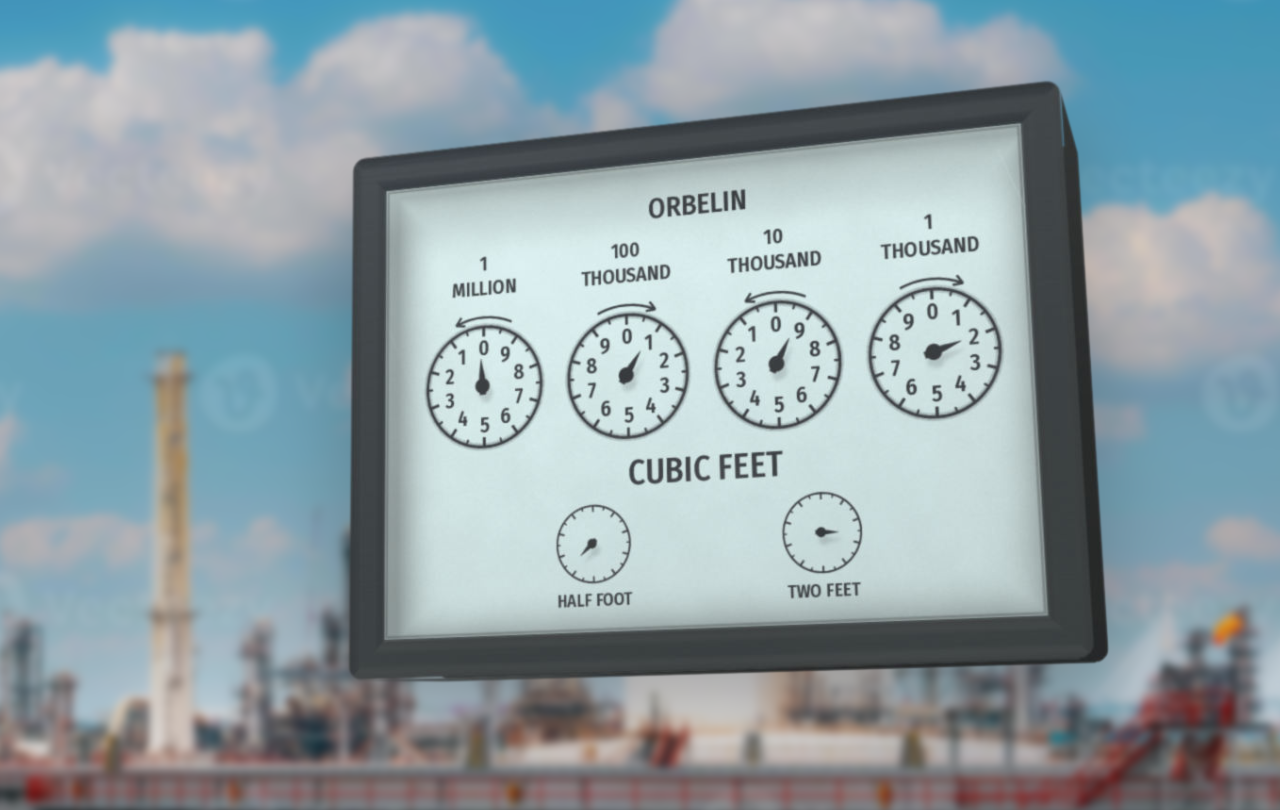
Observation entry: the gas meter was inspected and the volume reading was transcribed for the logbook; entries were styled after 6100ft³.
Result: 9200ft³
